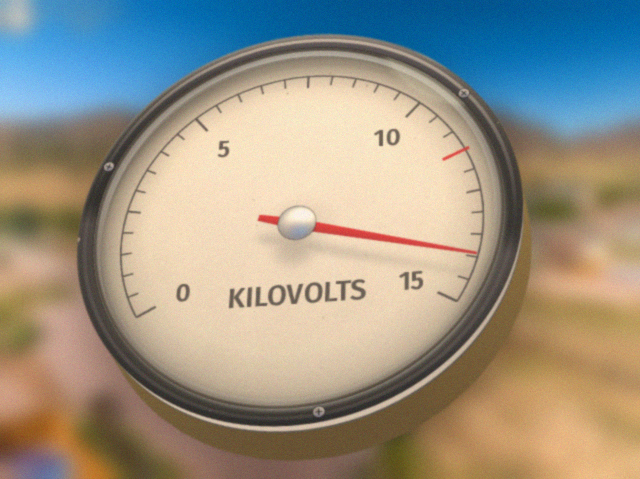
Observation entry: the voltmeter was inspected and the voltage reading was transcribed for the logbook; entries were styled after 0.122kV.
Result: 14kV
